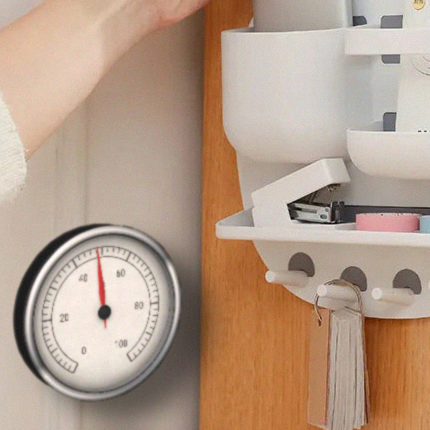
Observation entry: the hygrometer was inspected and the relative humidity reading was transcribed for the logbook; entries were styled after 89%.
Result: 48%
